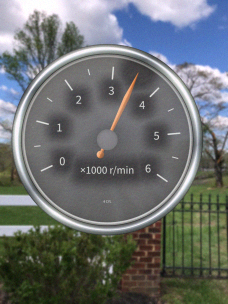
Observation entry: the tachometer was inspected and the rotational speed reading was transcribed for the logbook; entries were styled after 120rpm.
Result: 3500rpm
